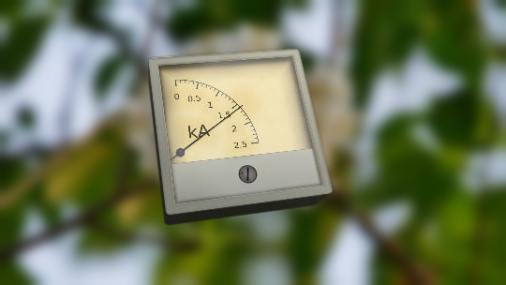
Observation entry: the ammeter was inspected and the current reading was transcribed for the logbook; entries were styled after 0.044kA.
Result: 1.6kA
